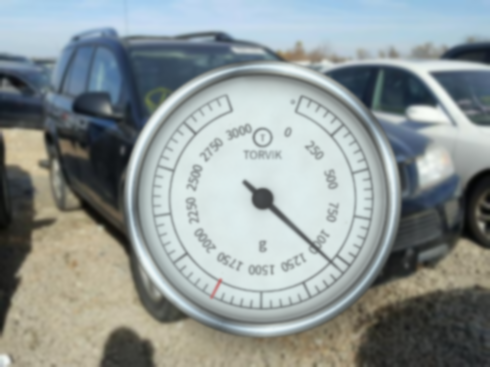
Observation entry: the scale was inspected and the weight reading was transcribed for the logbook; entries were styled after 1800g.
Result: 1050g
